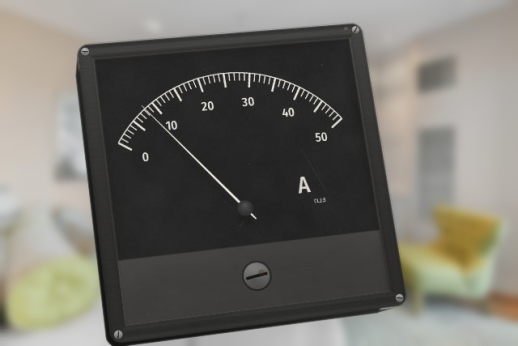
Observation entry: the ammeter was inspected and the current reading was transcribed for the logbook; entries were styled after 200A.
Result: 8A
